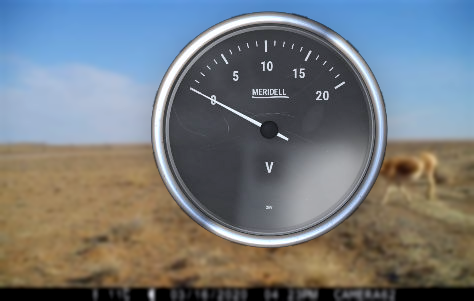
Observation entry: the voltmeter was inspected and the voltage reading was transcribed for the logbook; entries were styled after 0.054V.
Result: 0V
